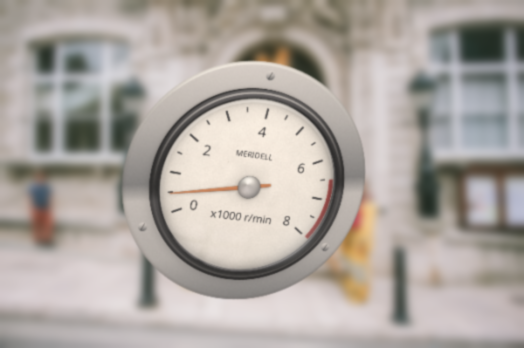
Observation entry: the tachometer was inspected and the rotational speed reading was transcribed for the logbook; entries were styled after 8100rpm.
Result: 500rpm
